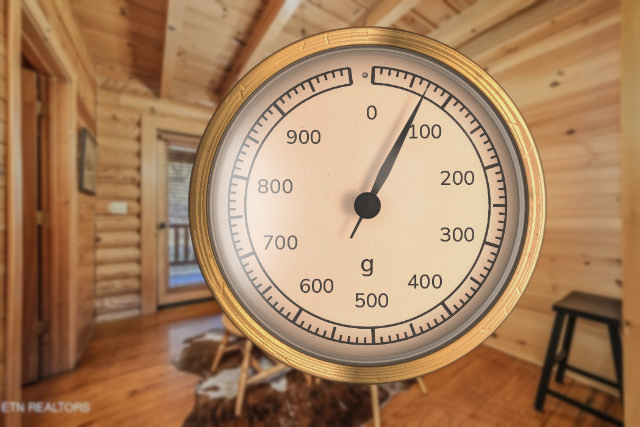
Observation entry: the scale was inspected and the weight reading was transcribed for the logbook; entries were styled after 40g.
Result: 70g
